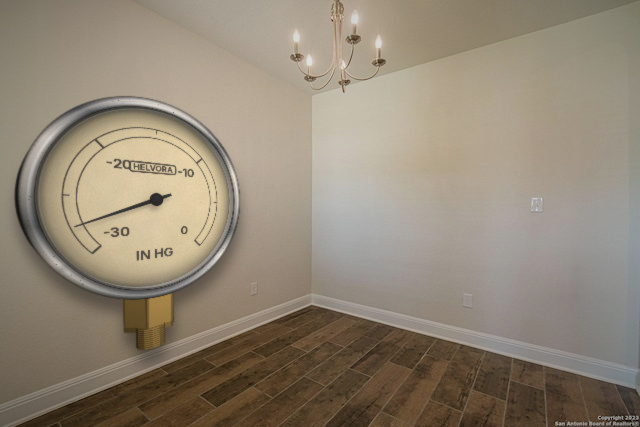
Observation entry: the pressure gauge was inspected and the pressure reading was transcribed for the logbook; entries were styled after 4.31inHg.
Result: -27.5inHg
